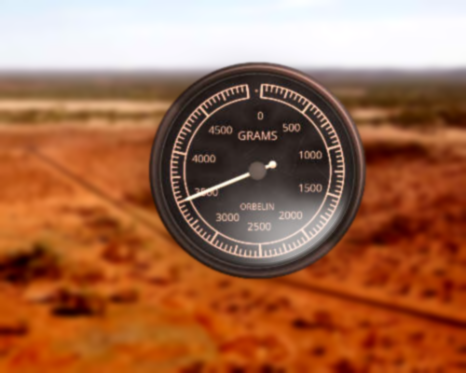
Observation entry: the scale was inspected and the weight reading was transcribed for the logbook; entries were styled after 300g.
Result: 3500g
